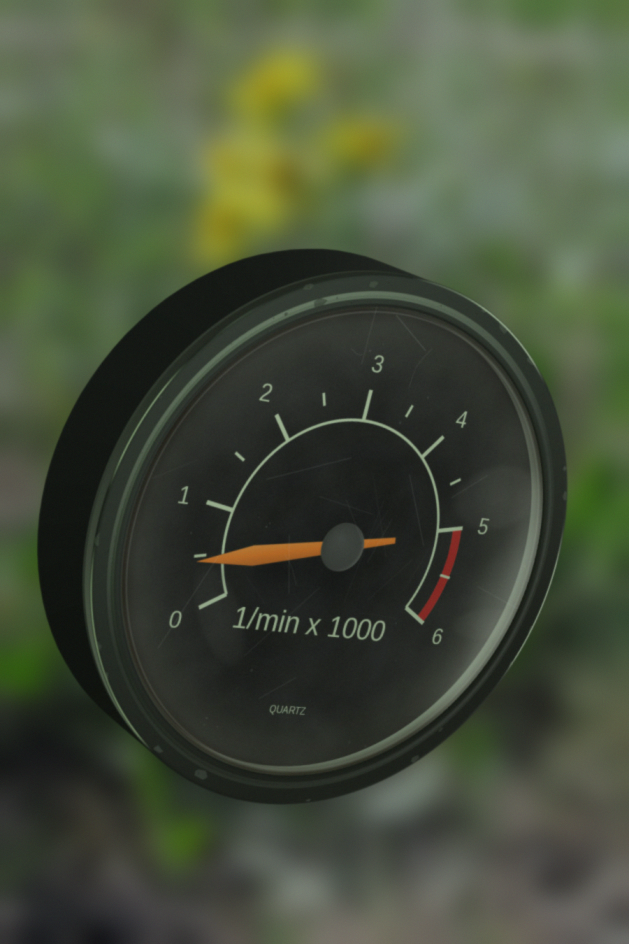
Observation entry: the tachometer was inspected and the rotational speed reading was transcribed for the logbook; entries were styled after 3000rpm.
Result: 500rpm
